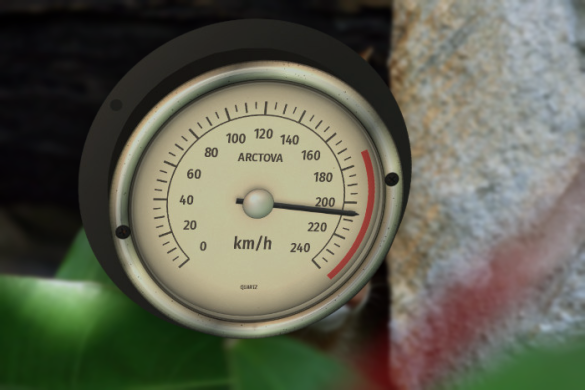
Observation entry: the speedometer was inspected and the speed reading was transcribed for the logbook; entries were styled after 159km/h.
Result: 205km/h
